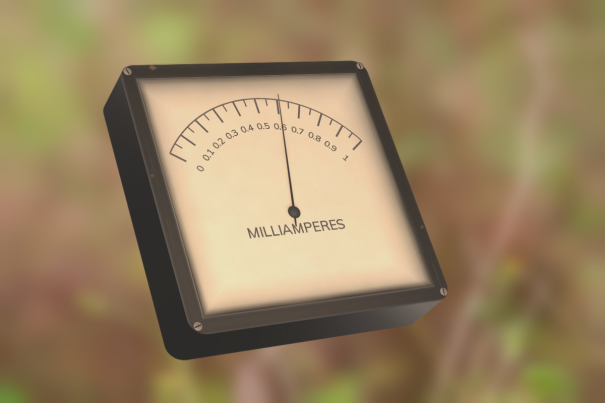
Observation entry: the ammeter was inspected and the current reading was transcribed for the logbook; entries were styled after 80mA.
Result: 0.6mA
